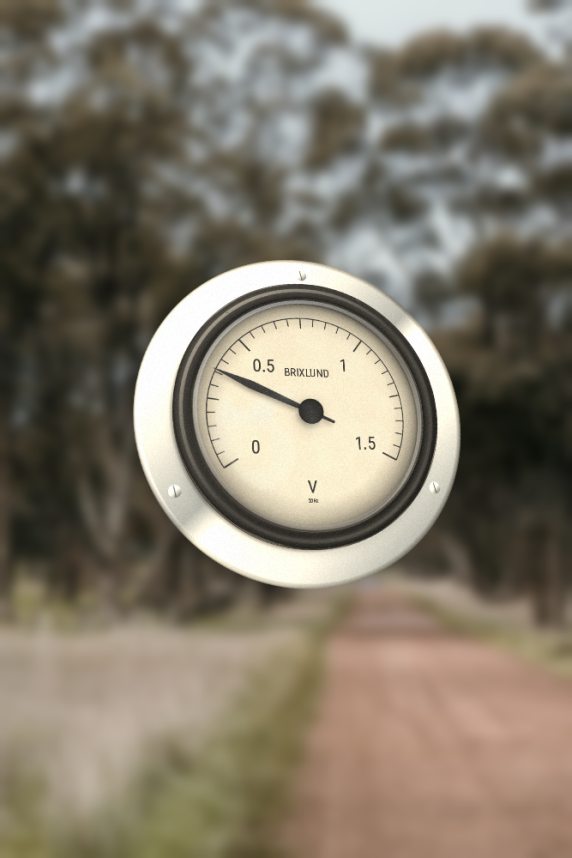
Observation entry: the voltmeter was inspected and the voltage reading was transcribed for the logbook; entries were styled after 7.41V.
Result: 0.35V
